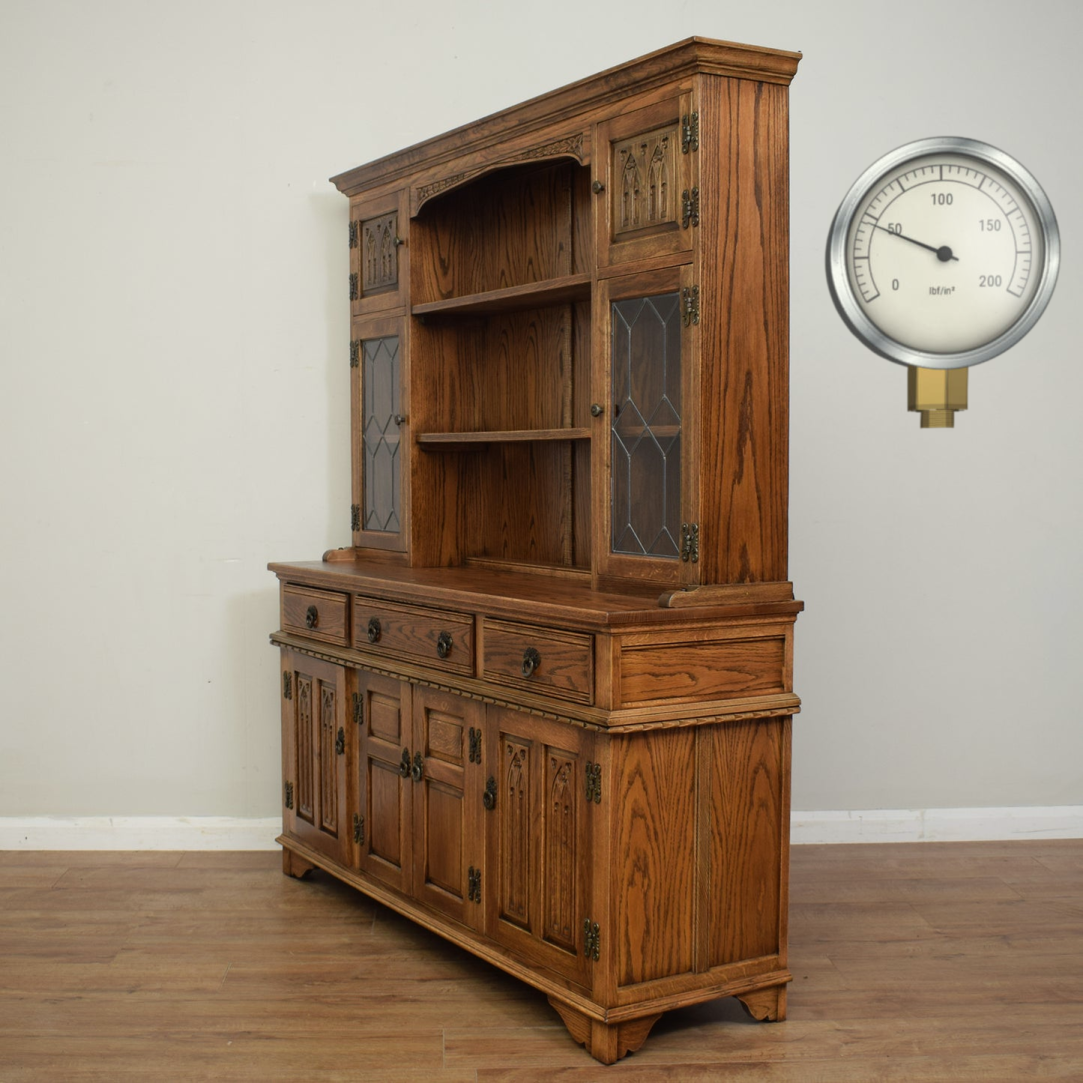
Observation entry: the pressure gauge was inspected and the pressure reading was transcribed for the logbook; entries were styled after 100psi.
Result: 45psi
